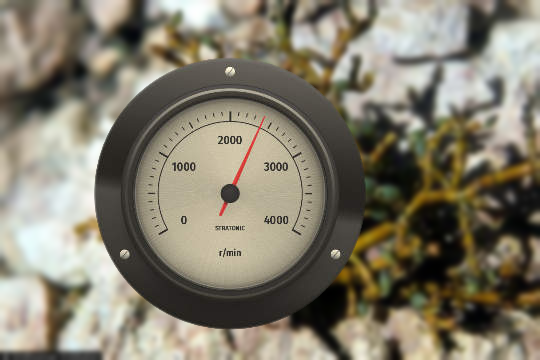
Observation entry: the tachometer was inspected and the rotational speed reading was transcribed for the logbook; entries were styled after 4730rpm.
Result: 2400rpm
